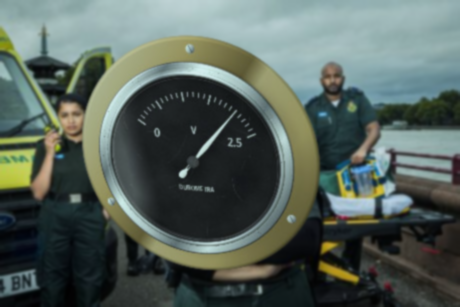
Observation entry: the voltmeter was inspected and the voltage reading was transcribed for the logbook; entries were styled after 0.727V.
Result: 2V
